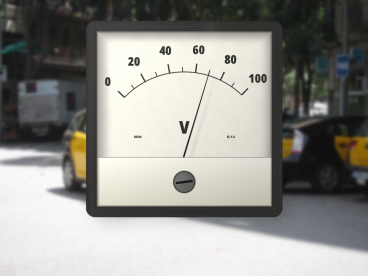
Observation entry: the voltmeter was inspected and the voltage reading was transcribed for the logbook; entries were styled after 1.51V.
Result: 70V
